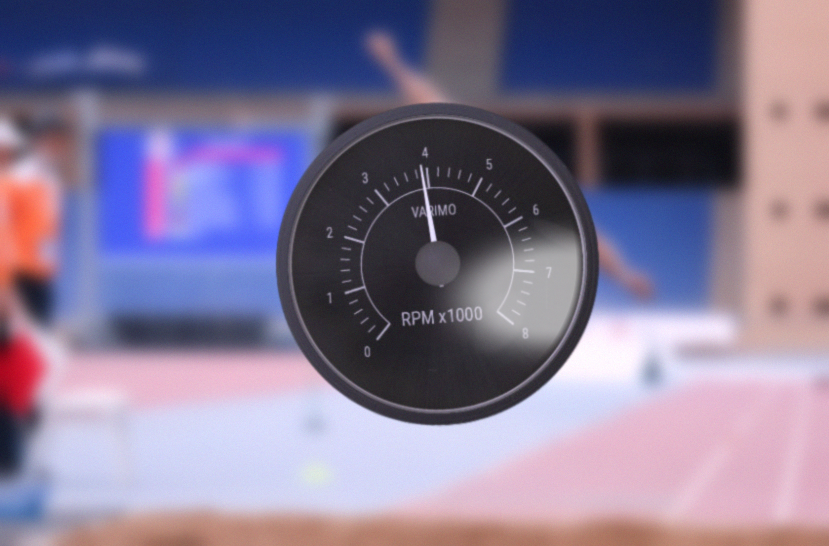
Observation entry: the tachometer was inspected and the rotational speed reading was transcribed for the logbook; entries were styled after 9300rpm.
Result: 3900rpm
